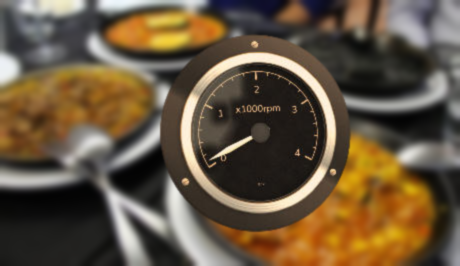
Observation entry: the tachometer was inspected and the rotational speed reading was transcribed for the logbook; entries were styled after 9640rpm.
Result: 100rpm
